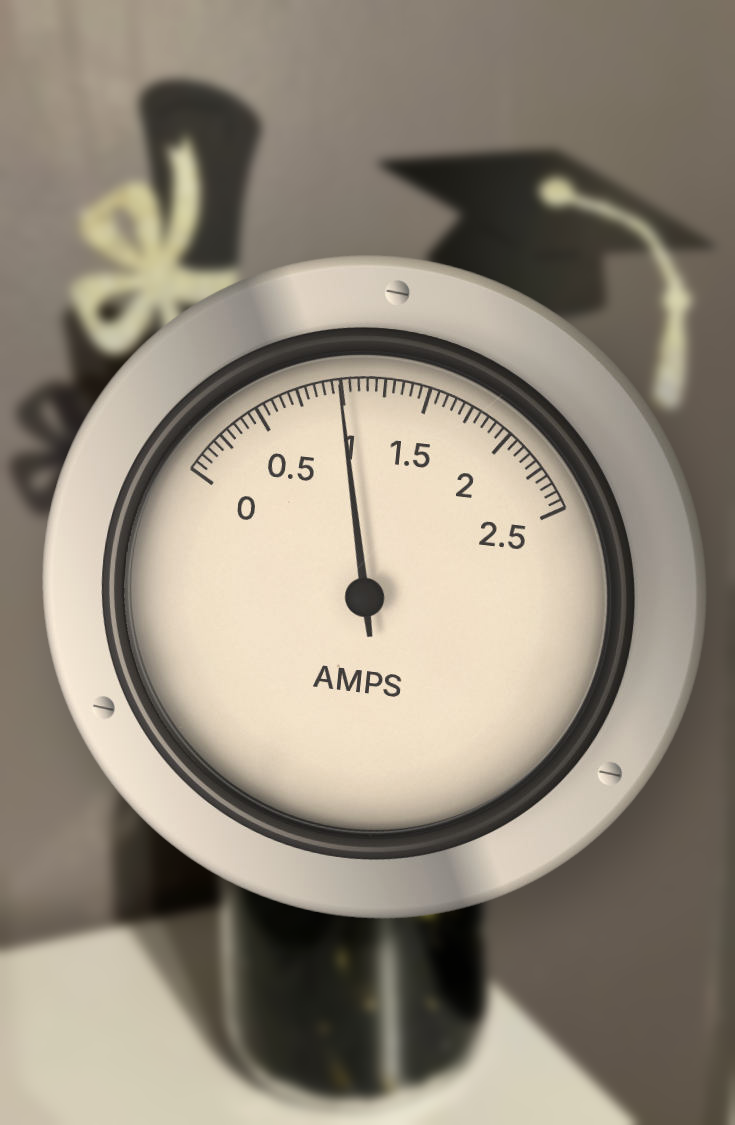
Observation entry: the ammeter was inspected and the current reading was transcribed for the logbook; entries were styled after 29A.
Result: 1A
